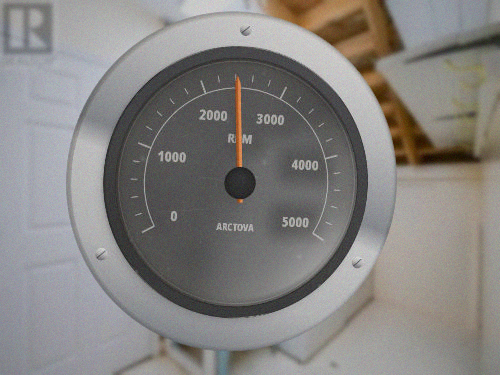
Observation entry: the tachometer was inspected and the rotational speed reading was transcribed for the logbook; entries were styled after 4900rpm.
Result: 2400rpm
